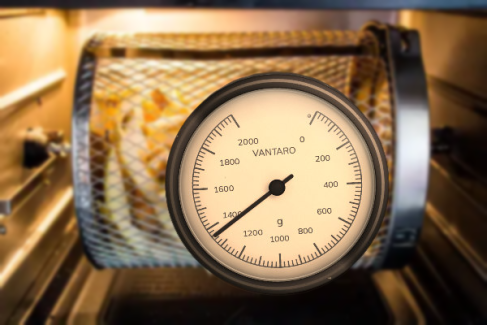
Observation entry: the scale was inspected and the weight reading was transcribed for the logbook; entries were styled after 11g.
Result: 1360g
